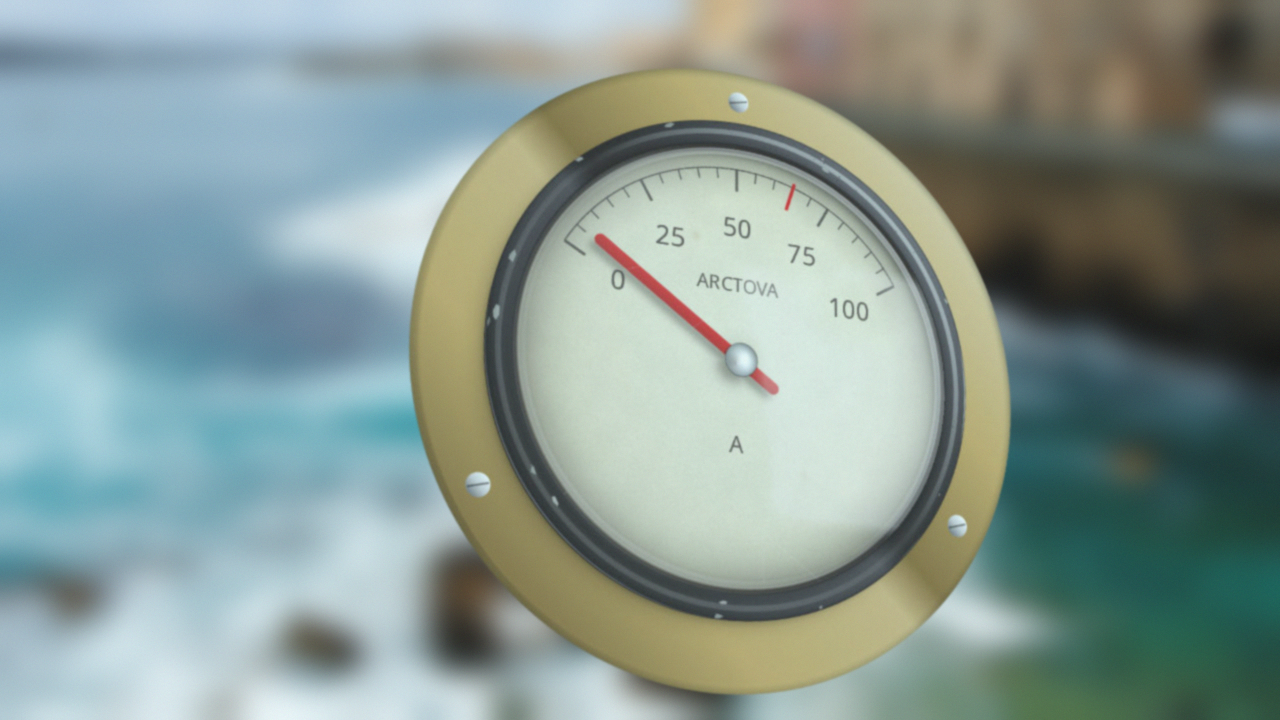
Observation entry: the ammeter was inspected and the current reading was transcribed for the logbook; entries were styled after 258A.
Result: 5A
